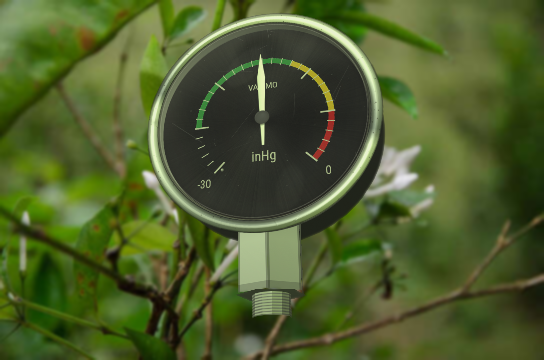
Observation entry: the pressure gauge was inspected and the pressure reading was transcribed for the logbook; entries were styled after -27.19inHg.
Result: -15inHg
